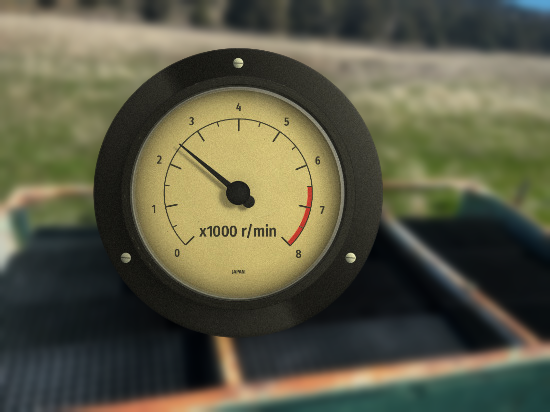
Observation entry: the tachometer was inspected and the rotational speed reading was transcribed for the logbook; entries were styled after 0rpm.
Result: 2500rpm
